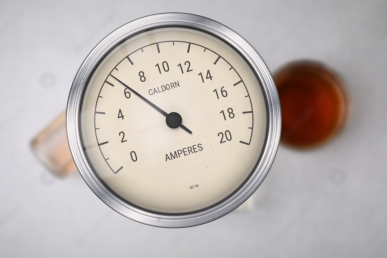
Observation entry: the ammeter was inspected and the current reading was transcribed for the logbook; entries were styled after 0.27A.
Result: 6.5A
